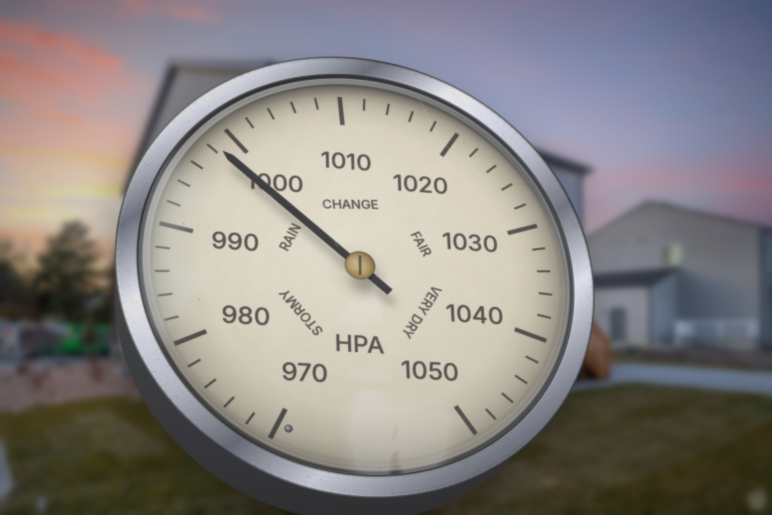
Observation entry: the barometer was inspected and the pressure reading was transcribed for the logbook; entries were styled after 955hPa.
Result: 998hPa
